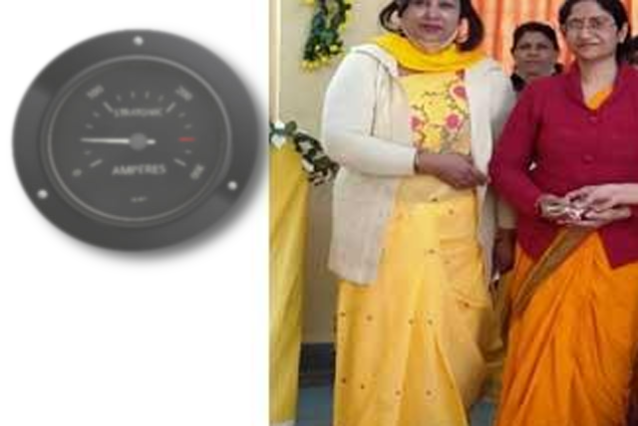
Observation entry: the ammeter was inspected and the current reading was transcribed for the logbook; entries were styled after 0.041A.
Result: 40A
